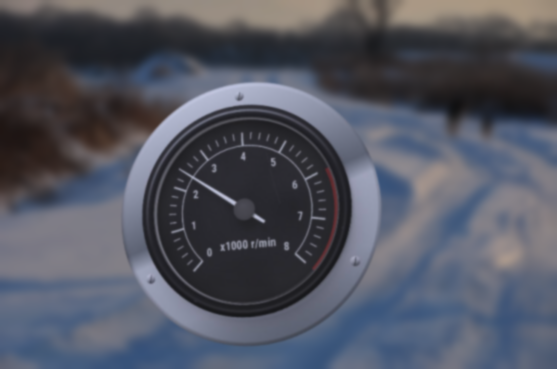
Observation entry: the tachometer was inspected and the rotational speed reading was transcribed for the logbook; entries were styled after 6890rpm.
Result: 2400rpm
